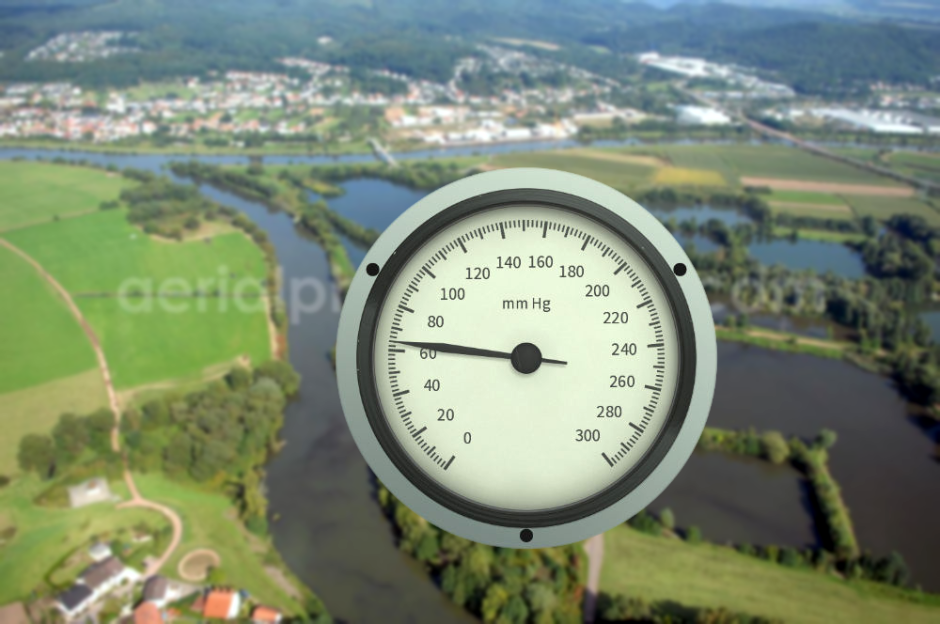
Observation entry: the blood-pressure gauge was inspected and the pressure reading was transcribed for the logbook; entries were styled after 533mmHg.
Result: 64mmHg
